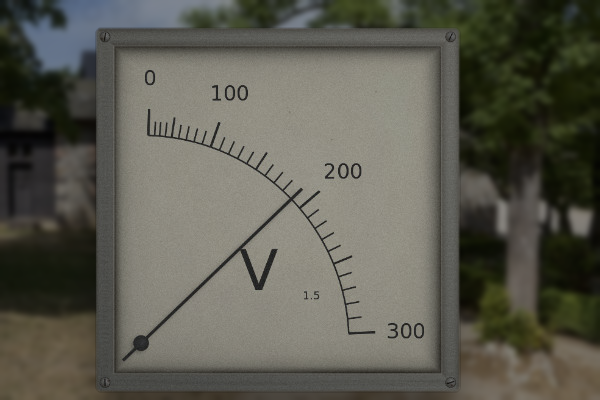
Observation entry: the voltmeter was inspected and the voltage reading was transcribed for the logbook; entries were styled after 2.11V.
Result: 190V
